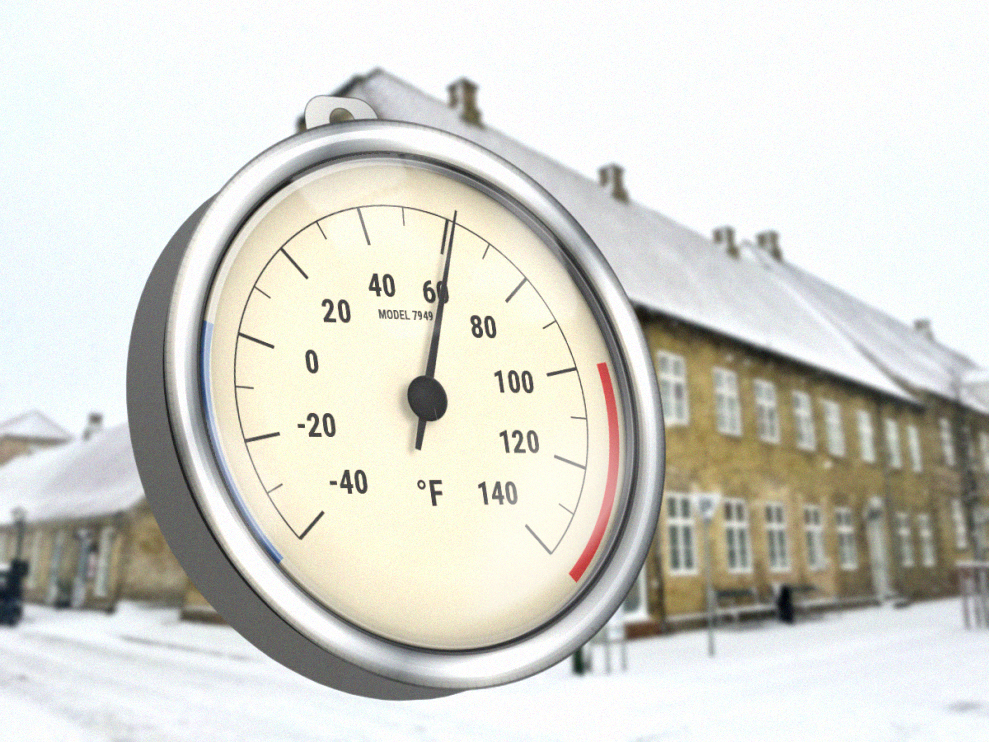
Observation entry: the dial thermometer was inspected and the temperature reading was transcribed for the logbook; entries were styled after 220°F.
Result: 60°F
